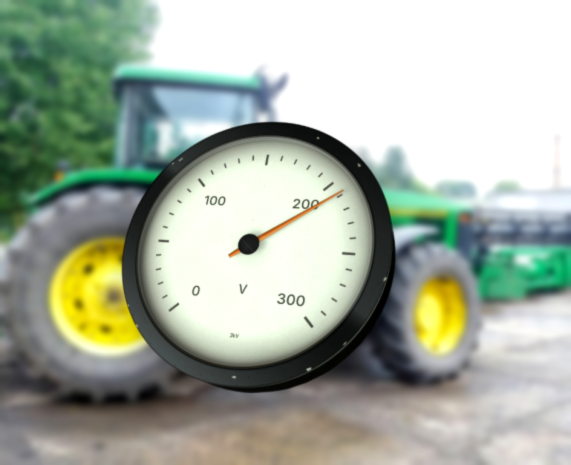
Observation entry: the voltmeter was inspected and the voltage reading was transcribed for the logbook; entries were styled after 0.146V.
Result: 210V
